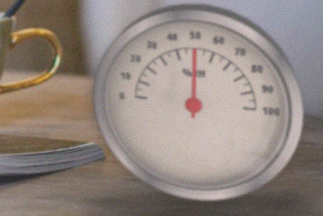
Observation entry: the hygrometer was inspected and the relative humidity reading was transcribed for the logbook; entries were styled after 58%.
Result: 50%
